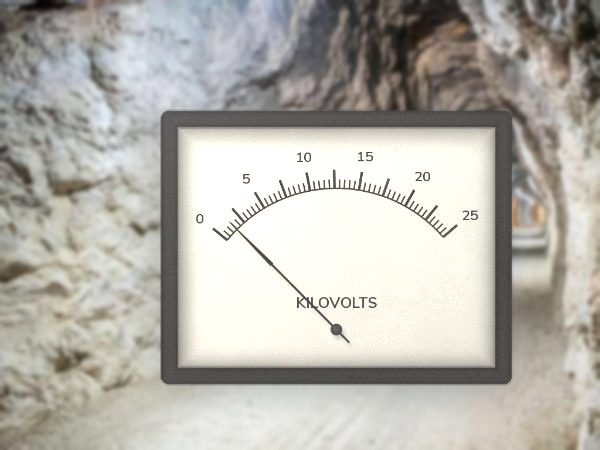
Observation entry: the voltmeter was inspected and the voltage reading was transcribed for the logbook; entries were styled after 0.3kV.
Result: 1.5kV
